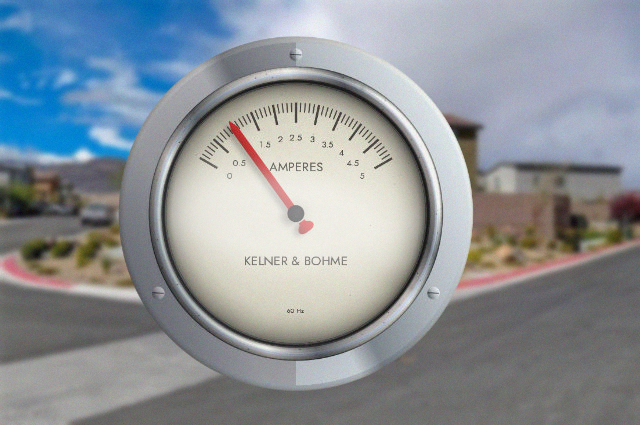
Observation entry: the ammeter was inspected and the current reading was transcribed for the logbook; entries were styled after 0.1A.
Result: 1A
